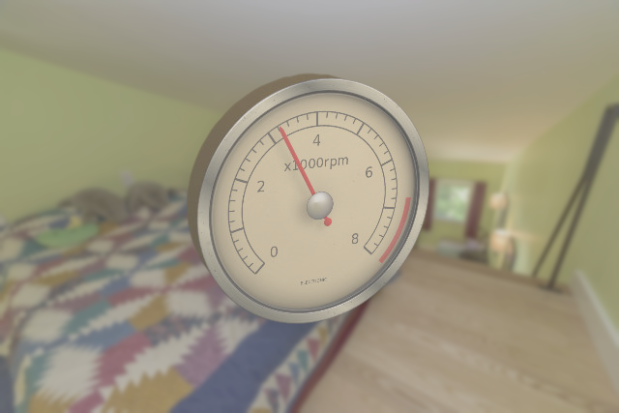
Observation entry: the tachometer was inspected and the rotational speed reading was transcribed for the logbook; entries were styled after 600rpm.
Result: 3200rpm
